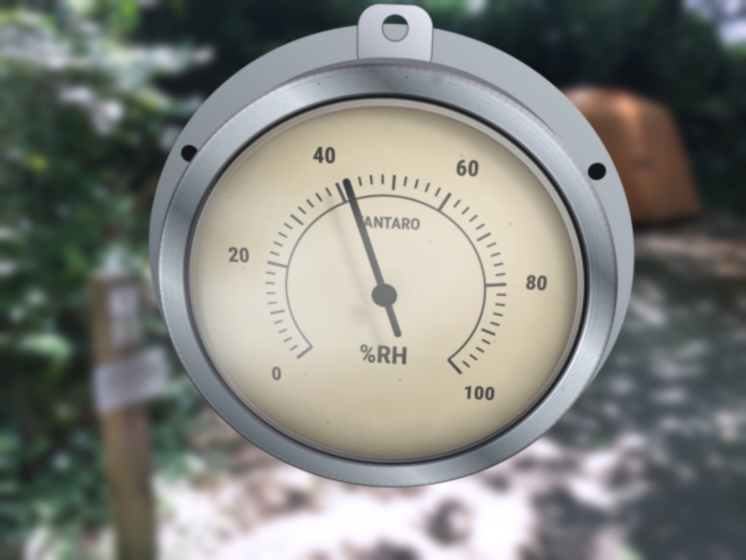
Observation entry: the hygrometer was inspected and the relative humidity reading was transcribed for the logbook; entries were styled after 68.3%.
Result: 42%
